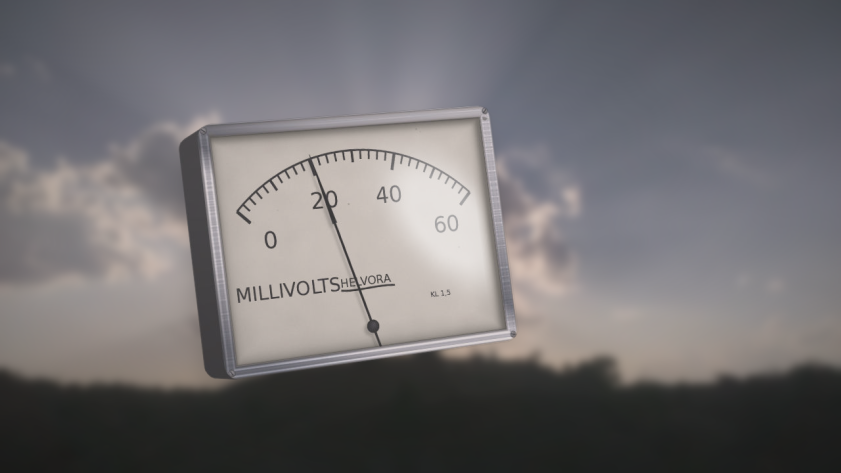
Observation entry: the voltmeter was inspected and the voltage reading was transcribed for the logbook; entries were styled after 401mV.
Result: 20mV
